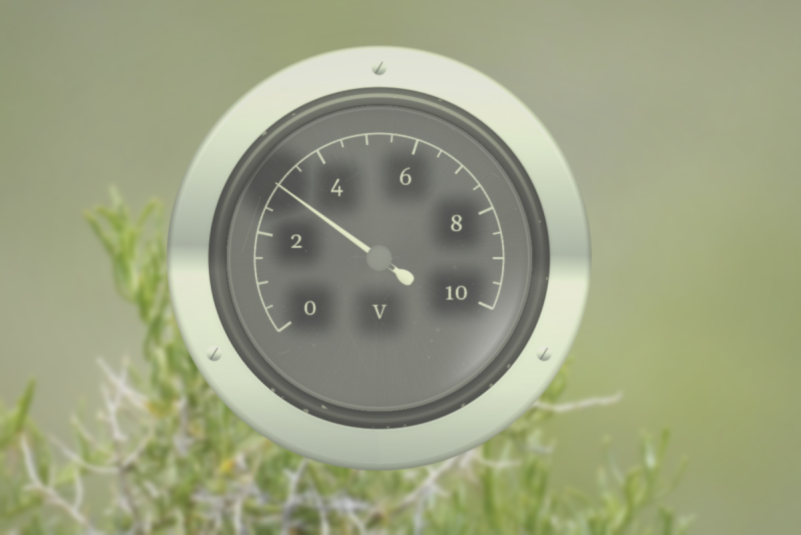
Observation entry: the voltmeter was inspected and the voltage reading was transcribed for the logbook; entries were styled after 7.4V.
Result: 3V
